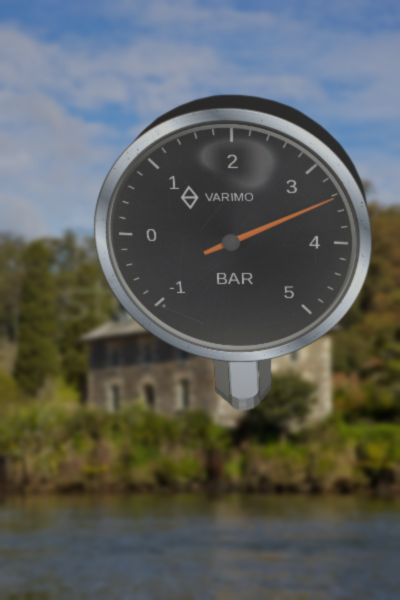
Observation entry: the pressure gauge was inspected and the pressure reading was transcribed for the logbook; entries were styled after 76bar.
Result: 3.4bar
